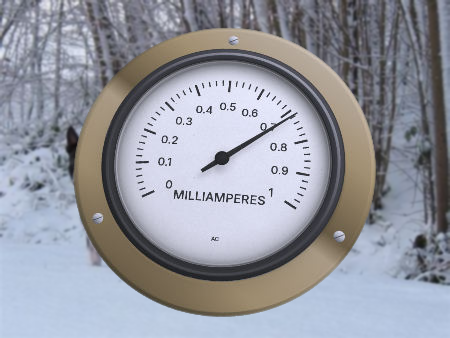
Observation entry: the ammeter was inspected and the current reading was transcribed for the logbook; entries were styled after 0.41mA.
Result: 0.72mA
